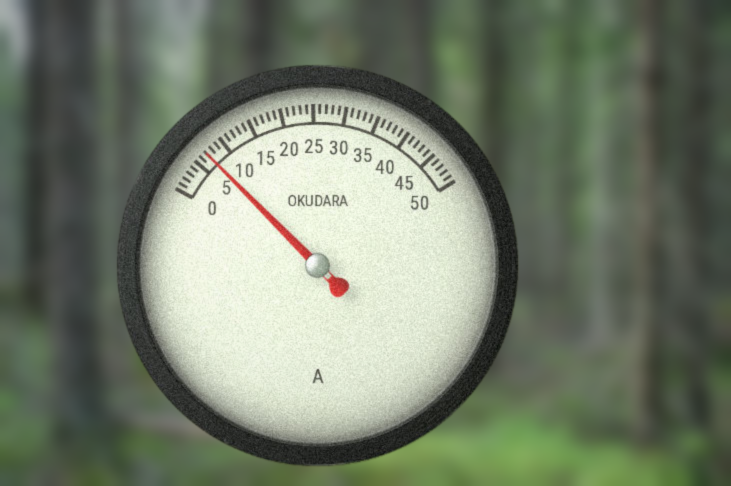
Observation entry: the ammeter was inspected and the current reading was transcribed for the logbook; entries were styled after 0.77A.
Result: 7A
